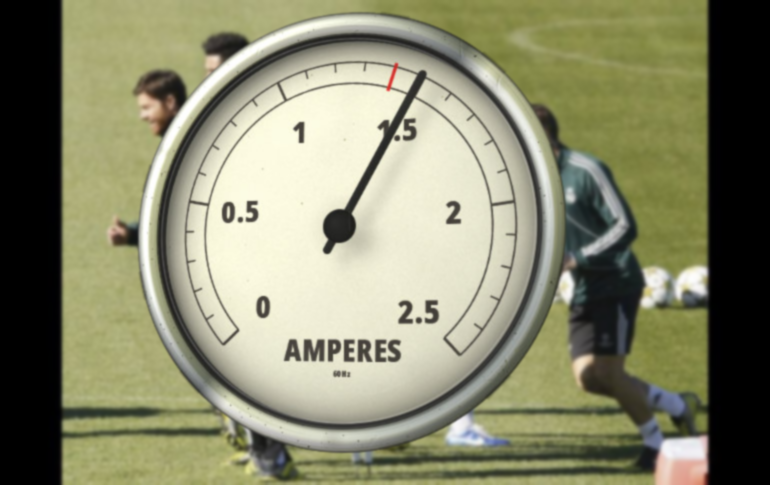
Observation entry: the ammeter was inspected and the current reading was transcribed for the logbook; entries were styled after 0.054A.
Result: 1.5A
